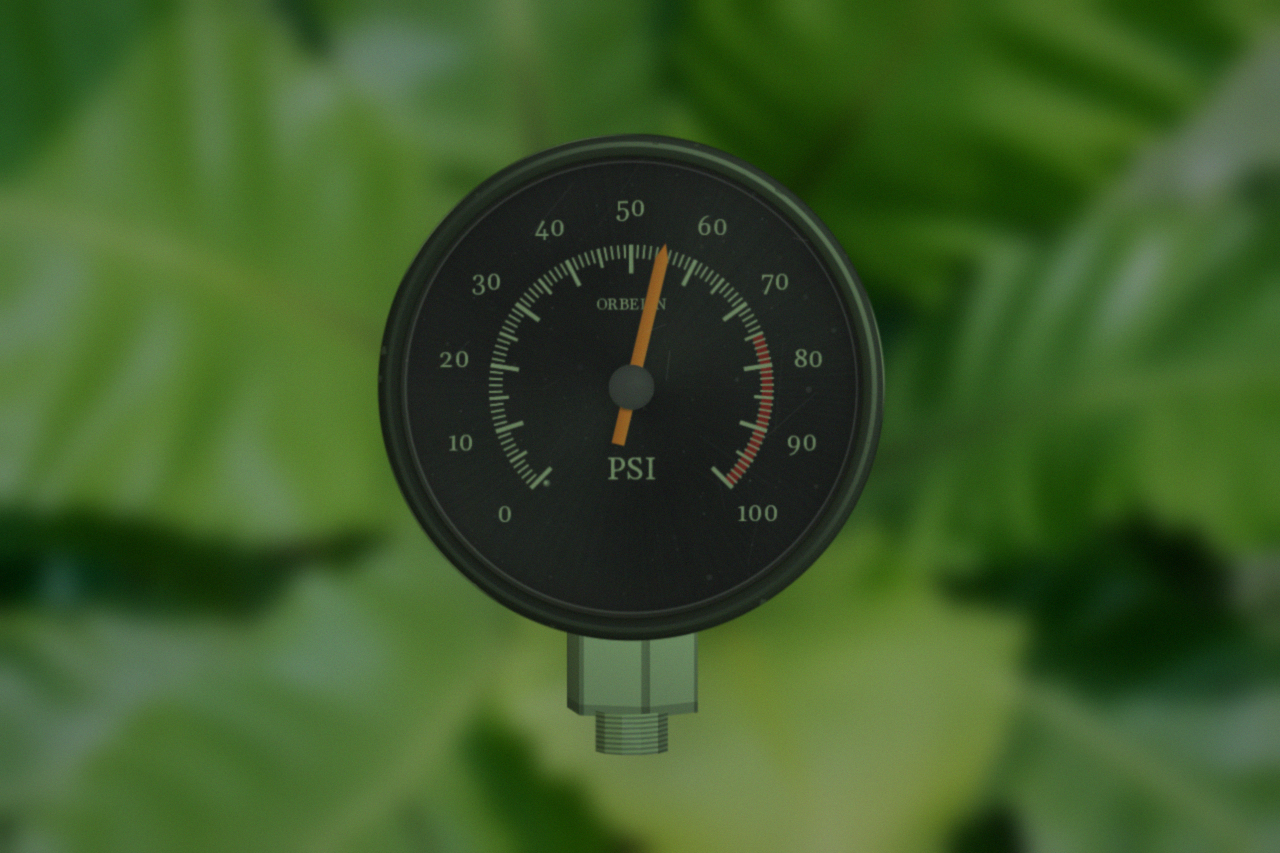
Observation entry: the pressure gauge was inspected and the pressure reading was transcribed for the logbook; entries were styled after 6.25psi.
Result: 55psi
